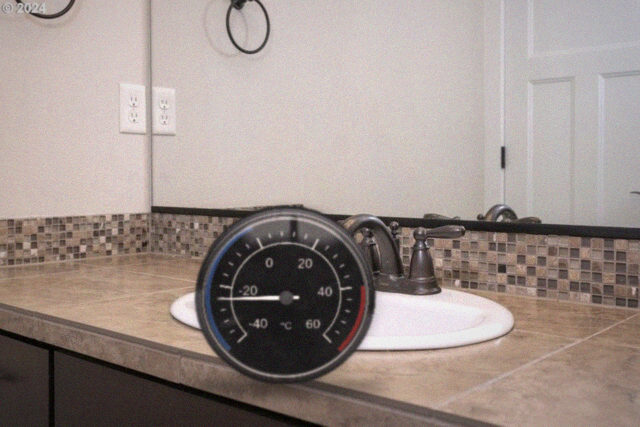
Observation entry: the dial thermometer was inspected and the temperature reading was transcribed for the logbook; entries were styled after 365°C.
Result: -24°C
